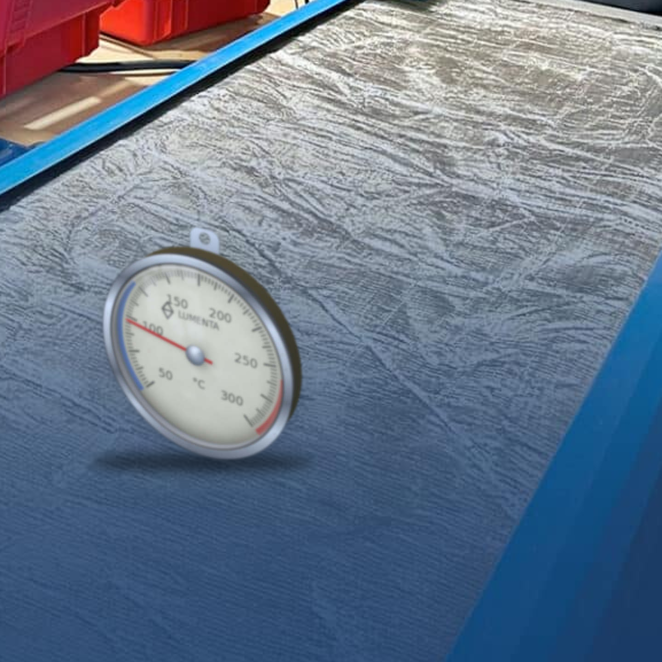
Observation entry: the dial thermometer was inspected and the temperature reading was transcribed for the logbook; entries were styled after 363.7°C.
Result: 100°C
